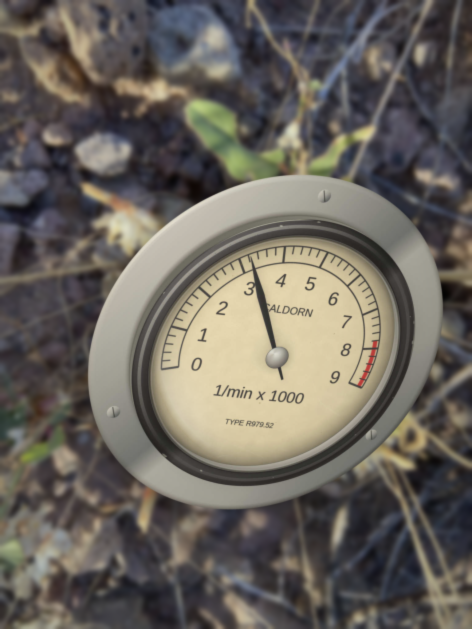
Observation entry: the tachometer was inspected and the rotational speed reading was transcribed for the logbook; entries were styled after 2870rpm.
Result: 3200rpm
